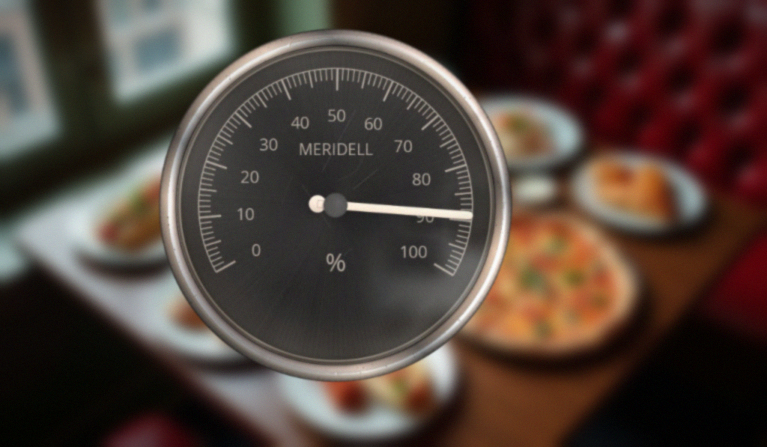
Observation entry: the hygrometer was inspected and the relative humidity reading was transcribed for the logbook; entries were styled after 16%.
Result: 89%
